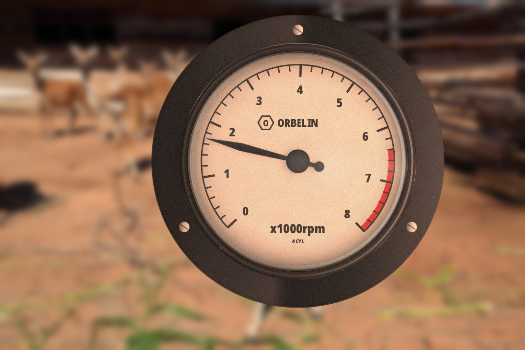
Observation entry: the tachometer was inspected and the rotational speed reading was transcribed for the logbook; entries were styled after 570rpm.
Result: 1700rpm
